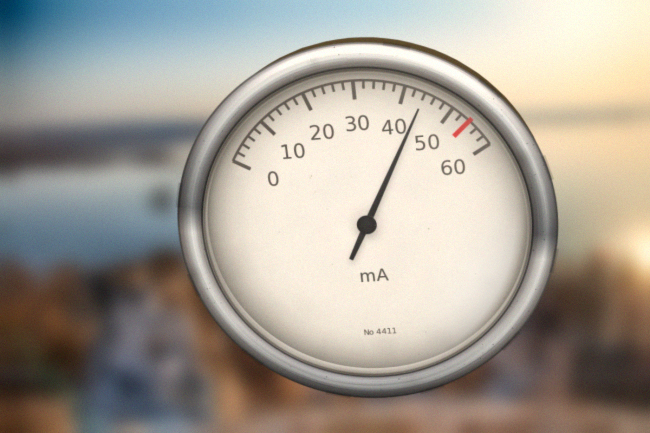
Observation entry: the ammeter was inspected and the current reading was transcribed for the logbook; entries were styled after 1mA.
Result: 44mA
